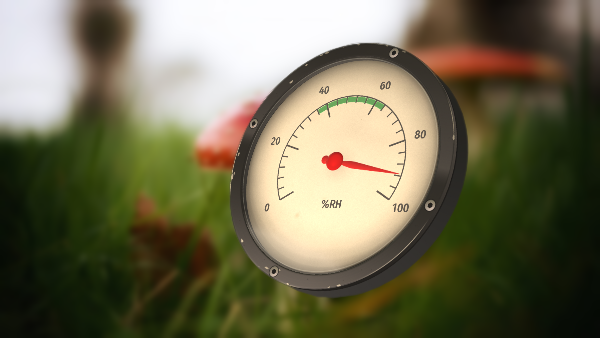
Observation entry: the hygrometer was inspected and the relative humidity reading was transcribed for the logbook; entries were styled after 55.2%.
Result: 92%
